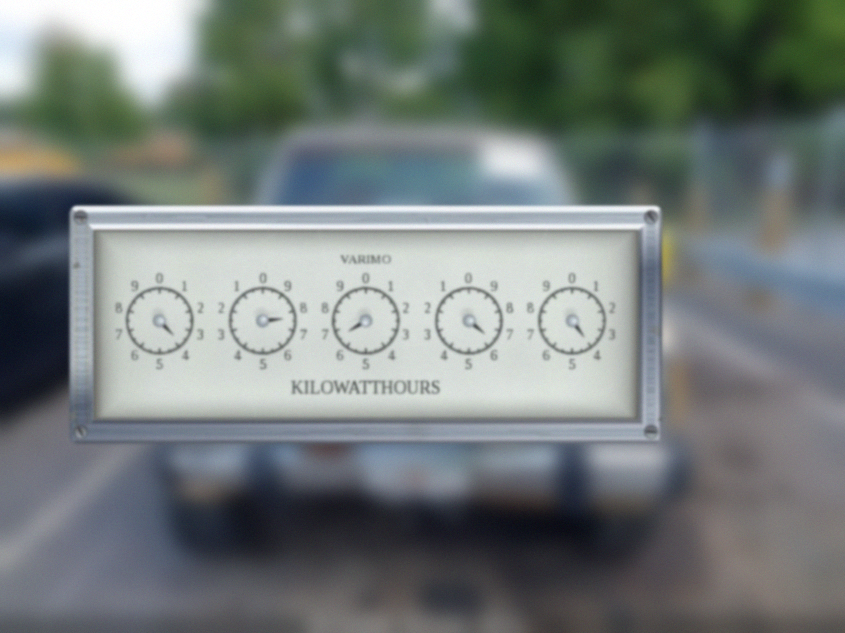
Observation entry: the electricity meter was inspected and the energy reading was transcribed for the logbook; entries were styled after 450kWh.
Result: 37664kWh
